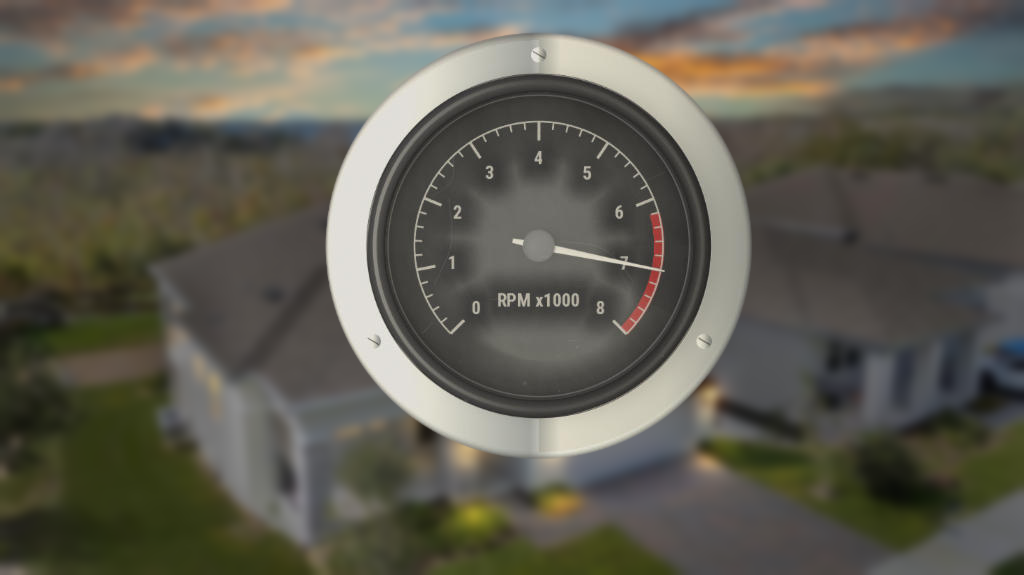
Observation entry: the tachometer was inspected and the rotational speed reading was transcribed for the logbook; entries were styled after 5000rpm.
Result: 7000rpm
